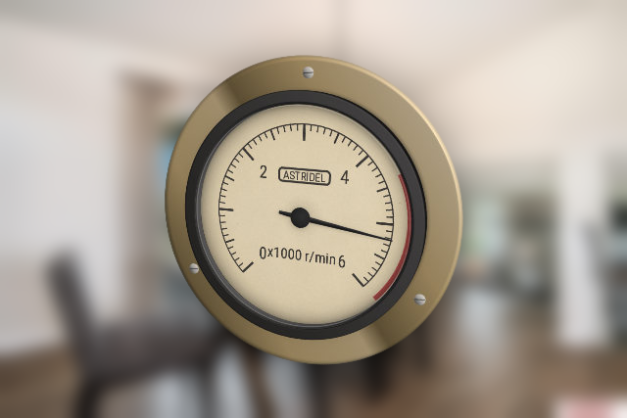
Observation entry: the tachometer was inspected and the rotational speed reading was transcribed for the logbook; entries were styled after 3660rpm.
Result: 5200rpm
